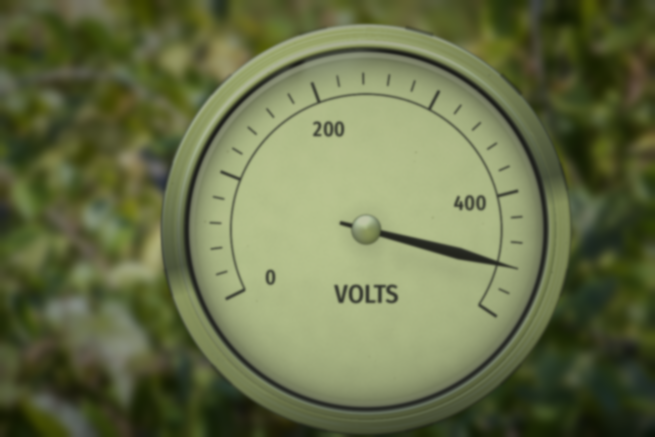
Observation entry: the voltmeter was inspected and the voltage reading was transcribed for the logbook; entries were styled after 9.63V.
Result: 460V
